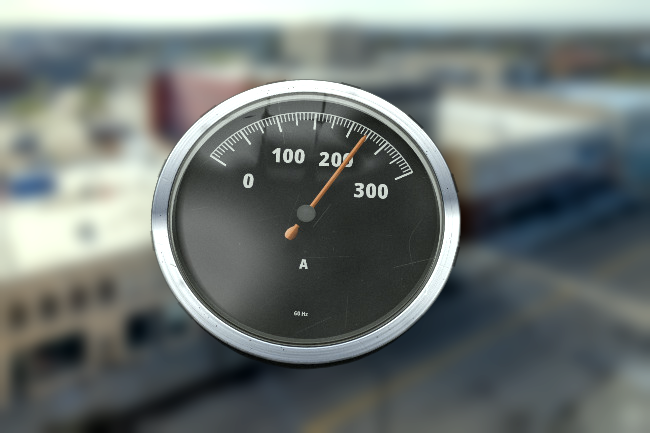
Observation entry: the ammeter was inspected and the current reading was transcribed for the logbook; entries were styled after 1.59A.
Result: 225A
